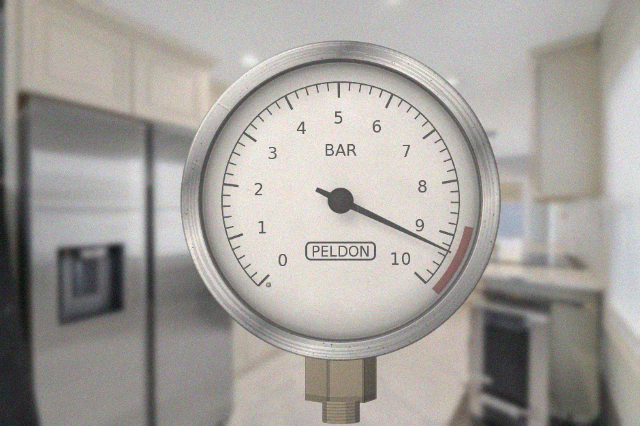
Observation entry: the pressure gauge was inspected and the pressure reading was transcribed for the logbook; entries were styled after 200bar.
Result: 9.3bar
